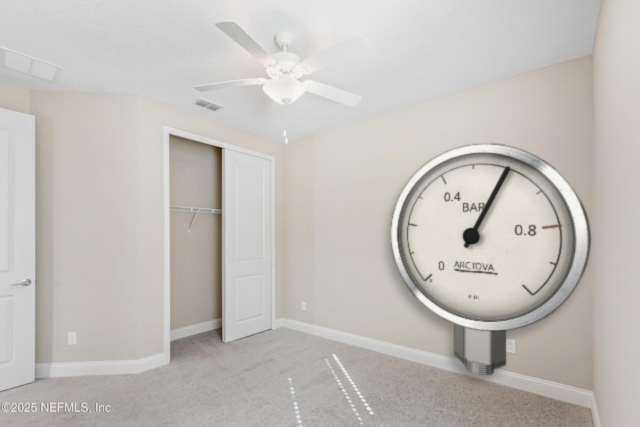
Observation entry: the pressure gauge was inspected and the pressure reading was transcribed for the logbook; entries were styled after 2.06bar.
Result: 0.6bar
